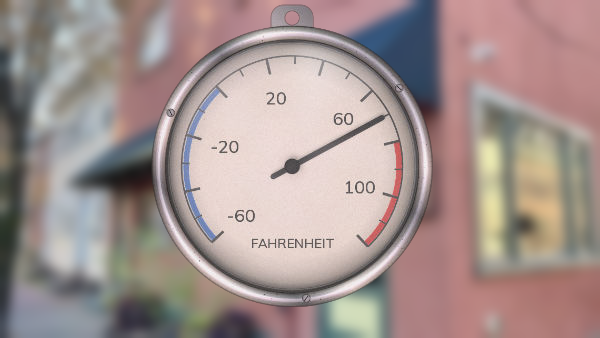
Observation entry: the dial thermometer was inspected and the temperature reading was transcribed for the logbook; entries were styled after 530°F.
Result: 70°F
